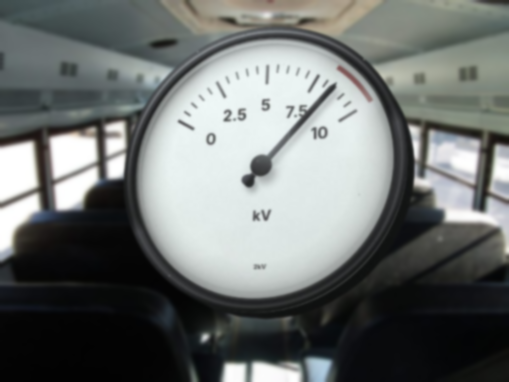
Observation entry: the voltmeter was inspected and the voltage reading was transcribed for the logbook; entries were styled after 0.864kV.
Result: 8.5kV
